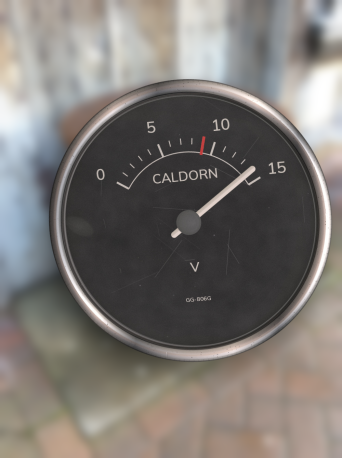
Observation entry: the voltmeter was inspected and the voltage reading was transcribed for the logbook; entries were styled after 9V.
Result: 14V
